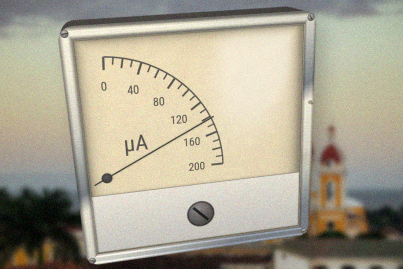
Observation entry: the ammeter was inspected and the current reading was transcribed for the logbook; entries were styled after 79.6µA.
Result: 140µA
